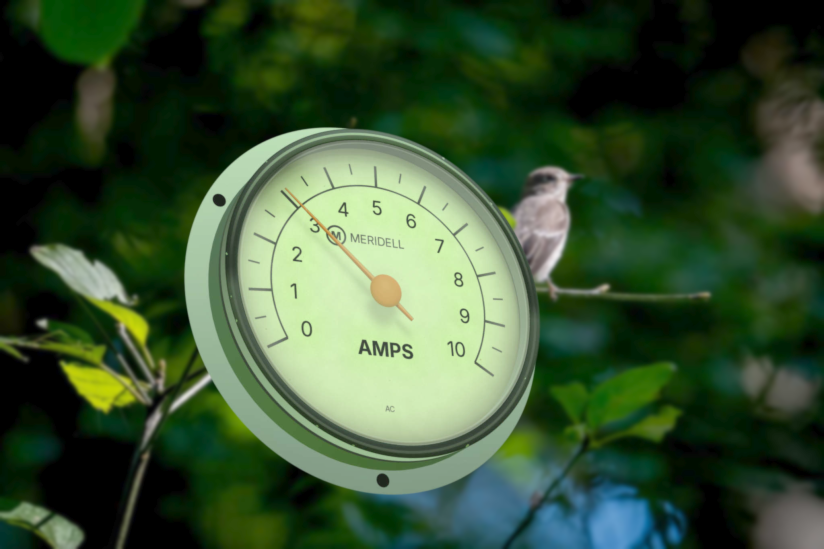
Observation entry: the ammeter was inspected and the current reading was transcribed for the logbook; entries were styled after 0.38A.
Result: 3A
